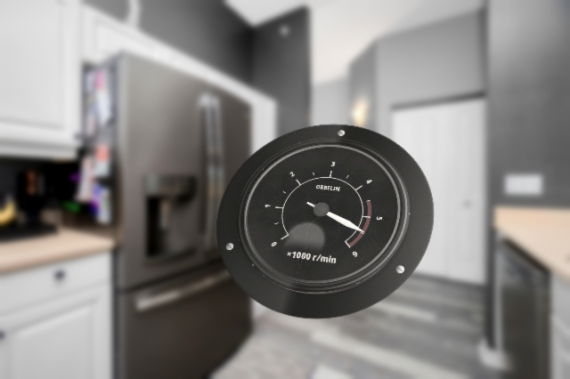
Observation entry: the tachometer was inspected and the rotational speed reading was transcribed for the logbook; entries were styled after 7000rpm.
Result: 5500rpm
